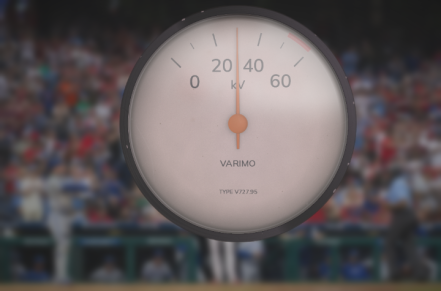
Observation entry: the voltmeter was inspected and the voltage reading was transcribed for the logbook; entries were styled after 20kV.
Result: 30kV
